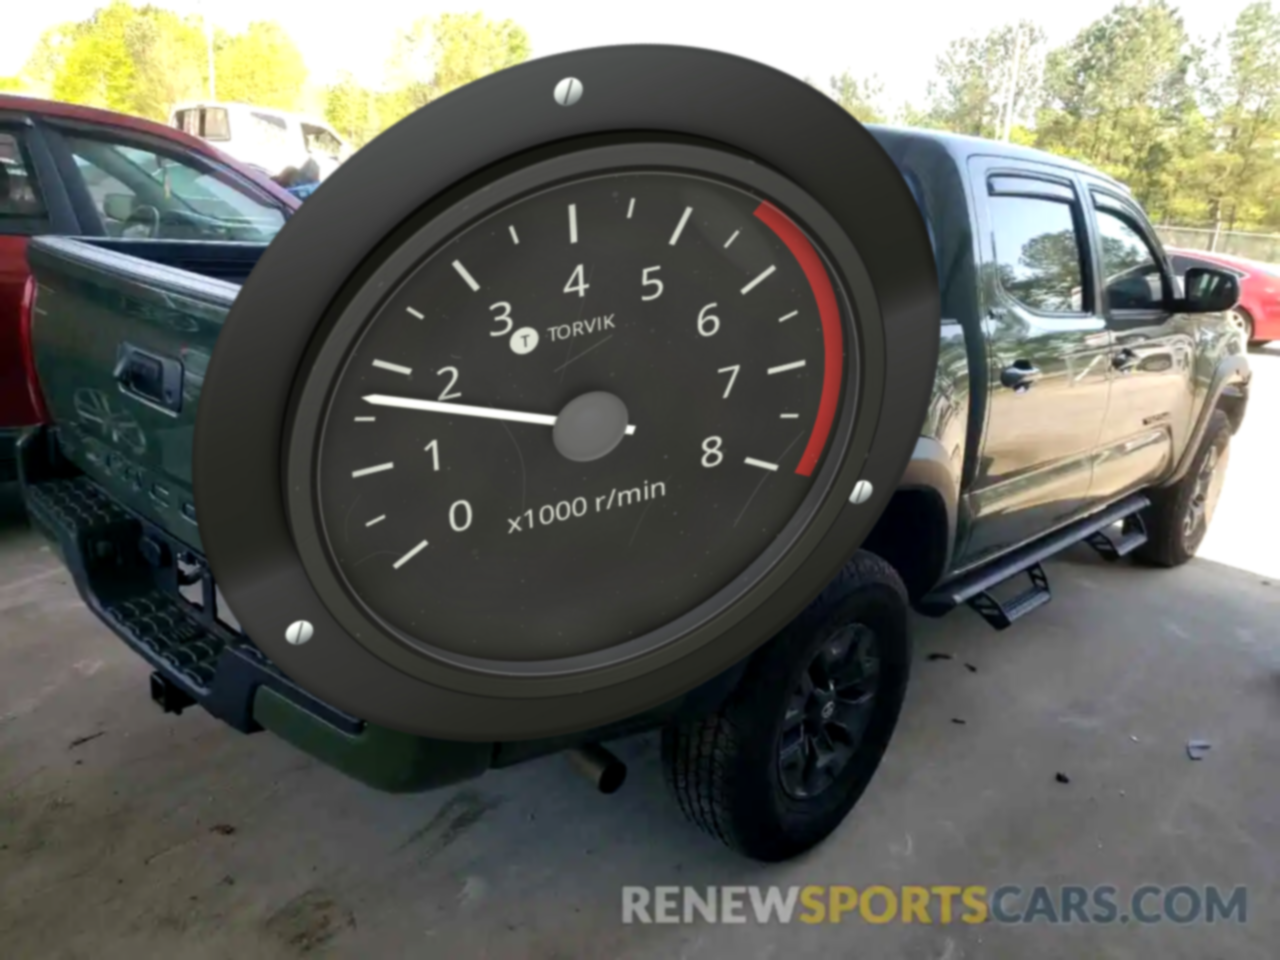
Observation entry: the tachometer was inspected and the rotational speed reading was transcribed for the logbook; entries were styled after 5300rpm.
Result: 1750rpm
